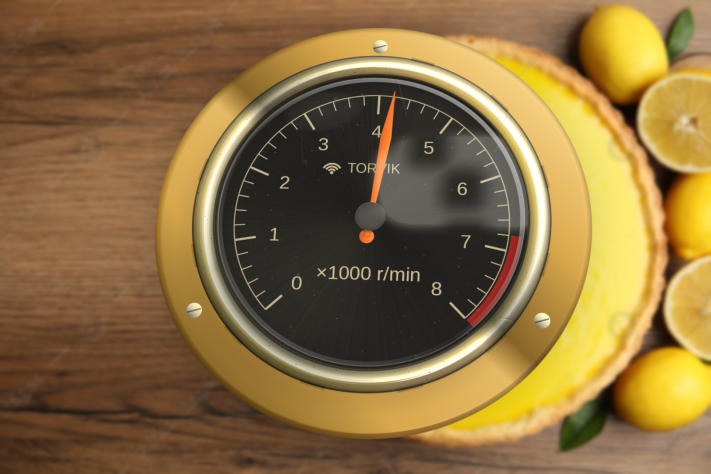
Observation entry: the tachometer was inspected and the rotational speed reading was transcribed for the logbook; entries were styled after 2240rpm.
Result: 4200rpm
